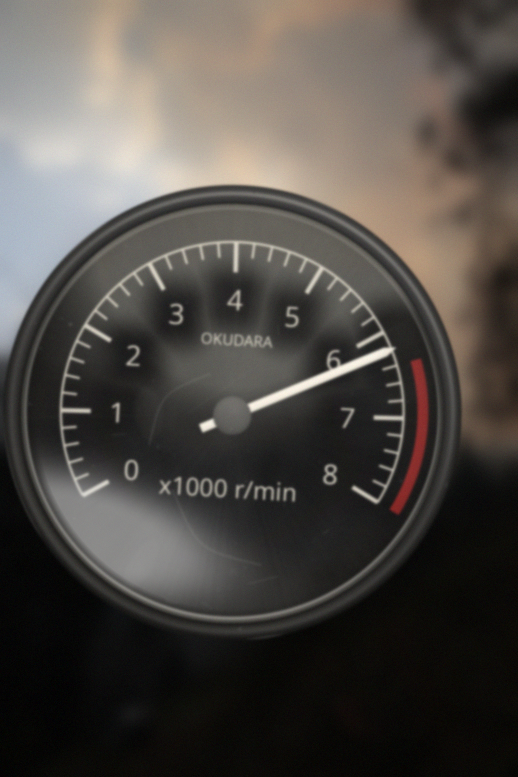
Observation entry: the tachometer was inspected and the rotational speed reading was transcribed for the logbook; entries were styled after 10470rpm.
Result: 6200rpm
